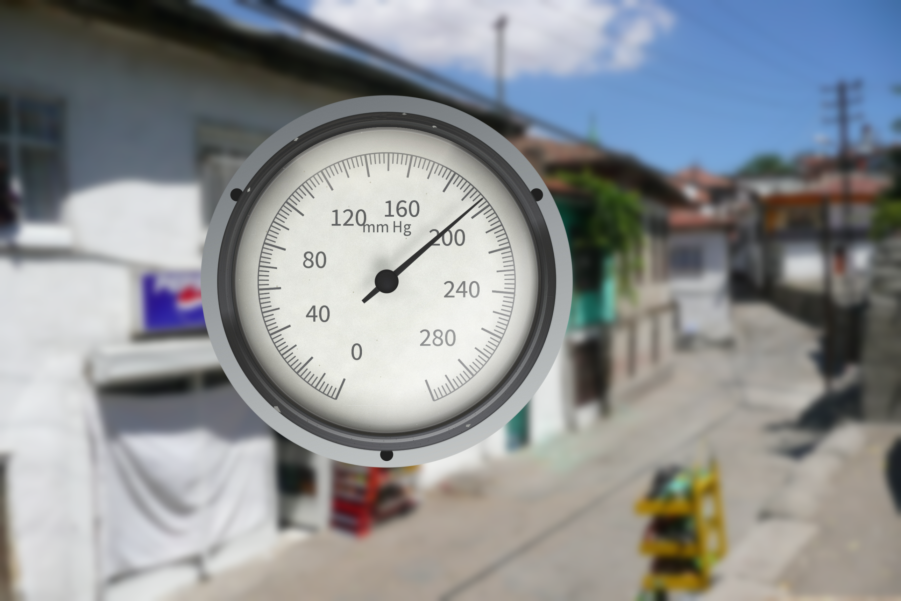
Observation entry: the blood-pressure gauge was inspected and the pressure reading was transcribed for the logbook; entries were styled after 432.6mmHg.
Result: 196mmHg
